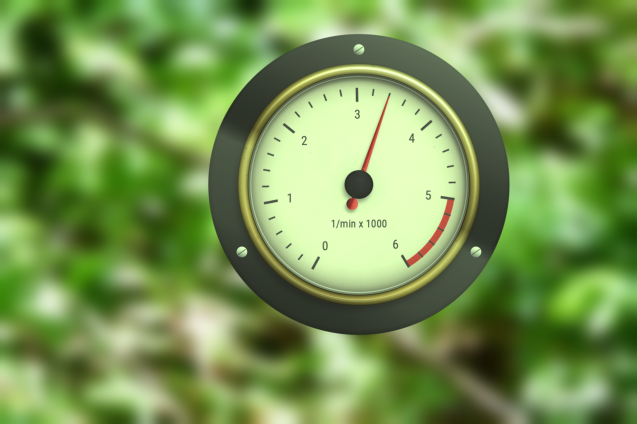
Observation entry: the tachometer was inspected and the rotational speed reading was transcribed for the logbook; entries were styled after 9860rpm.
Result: 3400rpm
